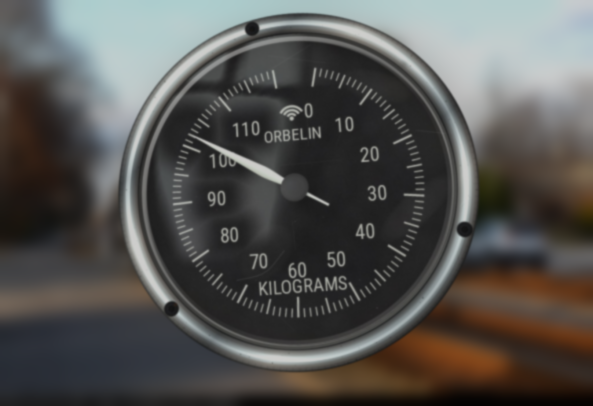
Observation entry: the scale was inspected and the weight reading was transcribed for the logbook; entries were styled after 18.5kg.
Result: 102kg
